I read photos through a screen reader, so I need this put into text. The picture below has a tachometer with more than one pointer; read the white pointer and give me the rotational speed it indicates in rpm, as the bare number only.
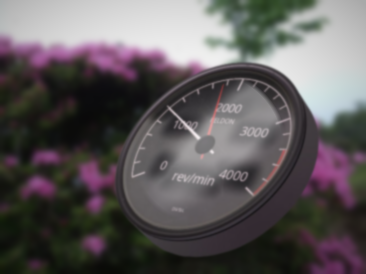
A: 1000
